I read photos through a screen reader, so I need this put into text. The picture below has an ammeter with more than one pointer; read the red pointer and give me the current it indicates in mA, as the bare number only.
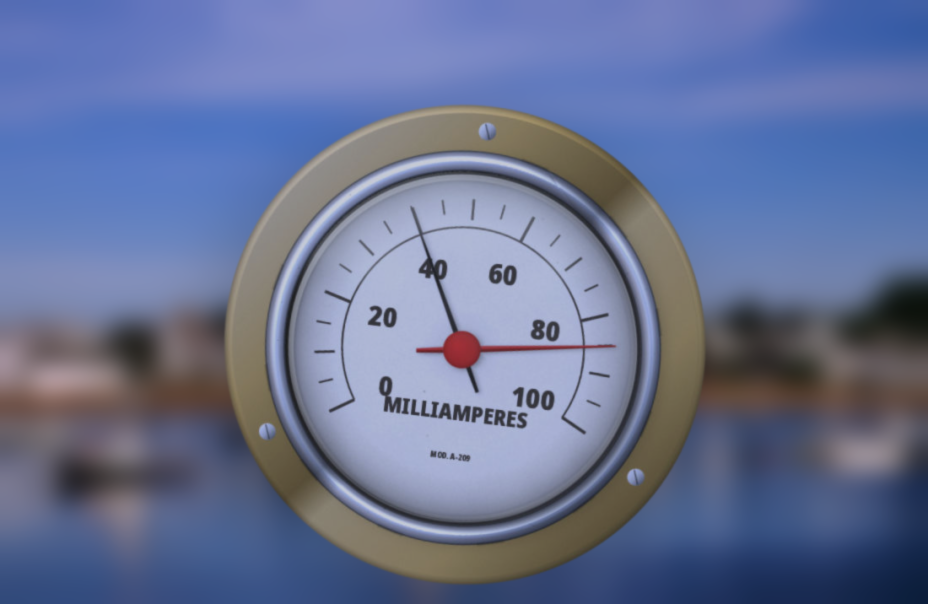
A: 85
